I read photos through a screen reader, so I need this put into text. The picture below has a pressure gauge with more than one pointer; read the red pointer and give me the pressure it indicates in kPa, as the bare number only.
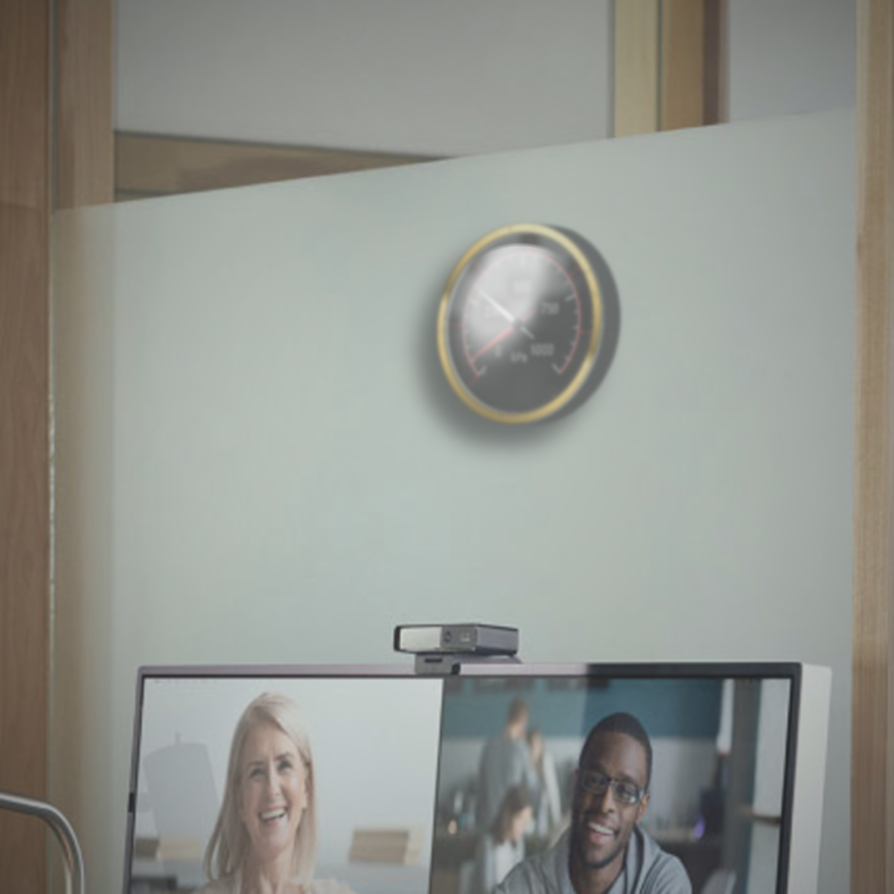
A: 50
